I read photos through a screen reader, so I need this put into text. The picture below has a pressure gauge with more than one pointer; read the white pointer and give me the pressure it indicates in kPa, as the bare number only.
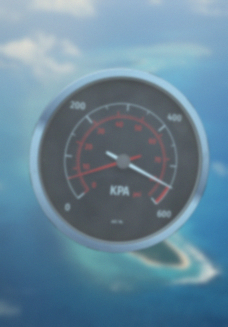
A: 550
